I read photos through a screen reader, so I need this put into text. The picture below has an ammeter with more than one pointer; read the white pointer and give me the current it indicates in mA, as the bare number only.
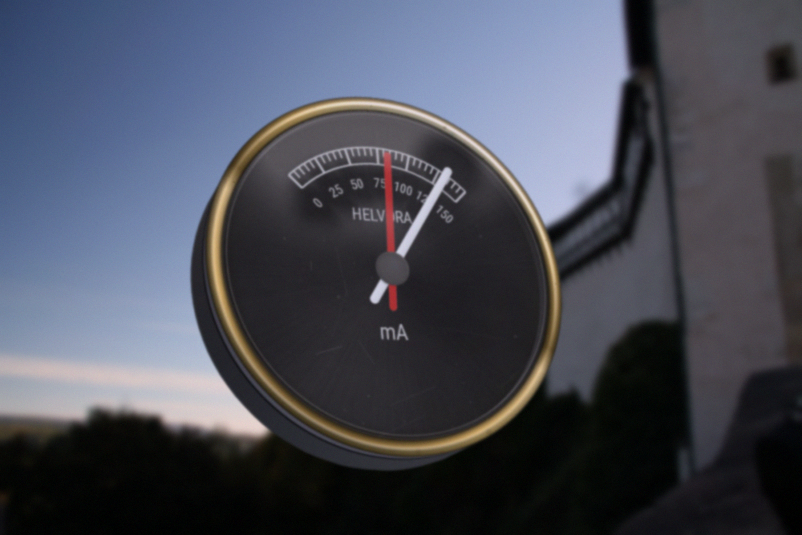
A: 130
